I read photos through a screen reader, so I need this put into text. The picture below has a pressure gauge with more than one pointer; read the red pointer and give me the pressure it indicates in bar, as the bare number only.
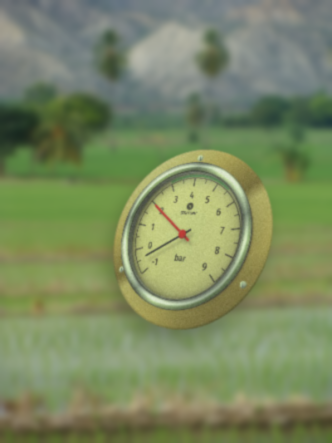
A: 2
